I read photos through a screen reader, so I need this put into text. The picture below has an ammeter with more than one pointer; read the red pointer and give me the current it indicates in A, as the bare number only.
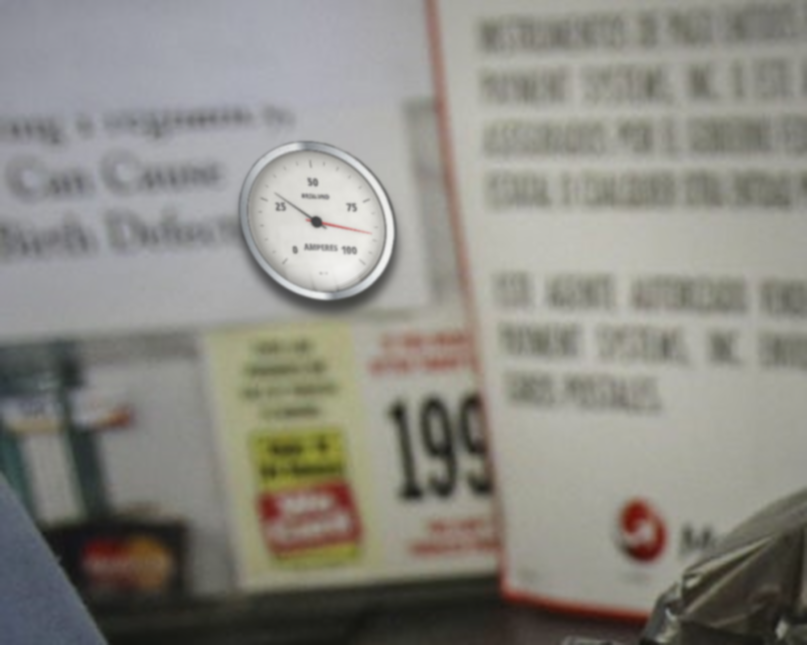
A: 87.5
